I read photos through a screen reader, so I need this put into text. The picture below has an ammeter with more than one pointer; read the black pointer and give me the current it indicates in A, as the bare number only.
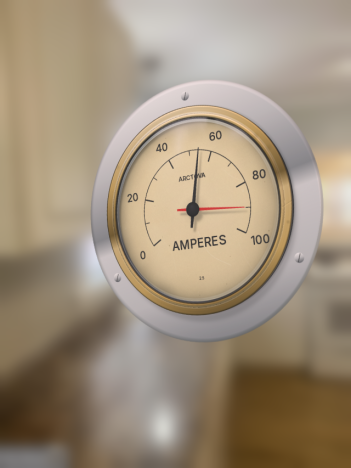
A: 55
